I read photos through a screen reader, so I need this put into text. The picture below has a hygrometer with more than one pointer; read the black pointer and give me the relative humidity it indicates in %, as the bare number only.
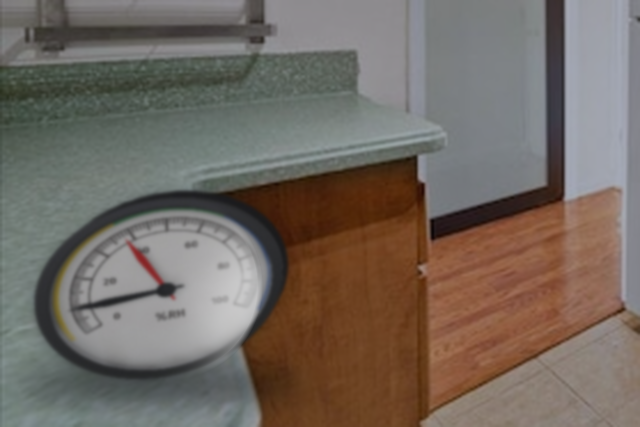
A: 10
